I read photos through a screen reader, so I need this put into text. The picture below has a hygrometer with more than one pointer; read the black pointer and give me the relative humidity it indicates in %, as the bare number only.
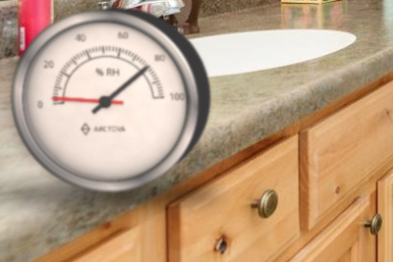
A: 80
